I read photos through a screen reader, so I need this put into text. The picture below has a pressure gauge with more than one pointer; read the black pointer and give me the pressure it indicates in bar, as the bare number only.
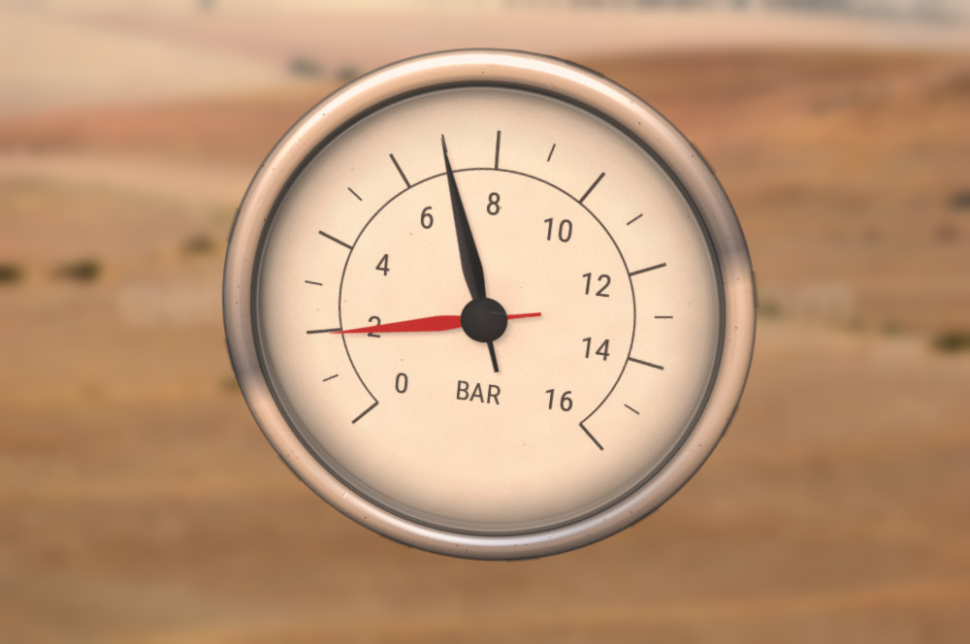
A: 7
